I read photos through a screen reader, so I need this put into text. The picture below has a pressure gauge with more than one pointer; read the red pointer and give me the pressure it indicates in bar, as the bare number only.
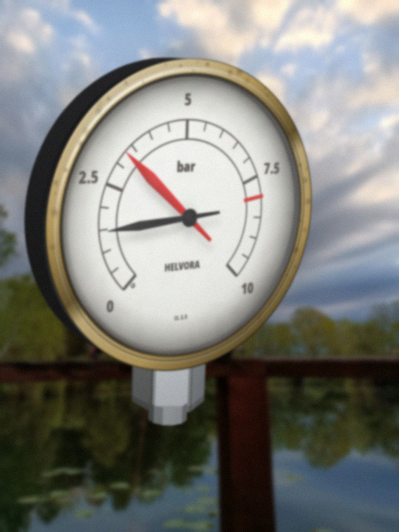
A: 3.25
